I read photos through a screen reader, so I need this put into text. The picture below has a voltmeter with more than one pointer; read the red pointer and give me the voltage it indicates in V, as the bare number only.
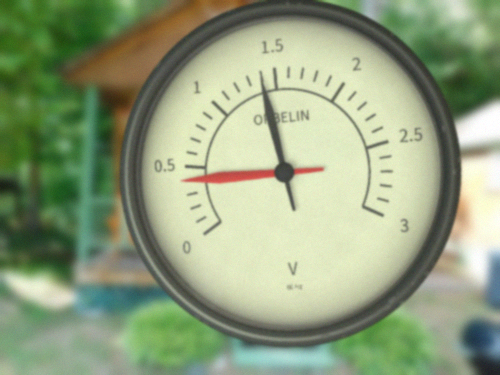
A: 0.4
